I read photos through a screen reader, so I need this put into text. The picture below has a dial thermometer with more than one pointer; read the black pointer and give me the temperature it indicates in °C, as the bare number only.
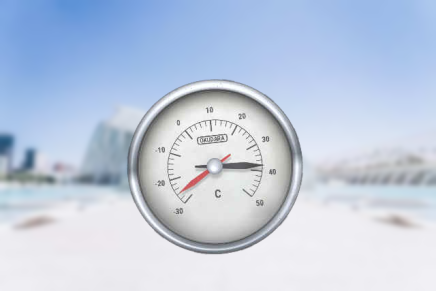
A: 38
